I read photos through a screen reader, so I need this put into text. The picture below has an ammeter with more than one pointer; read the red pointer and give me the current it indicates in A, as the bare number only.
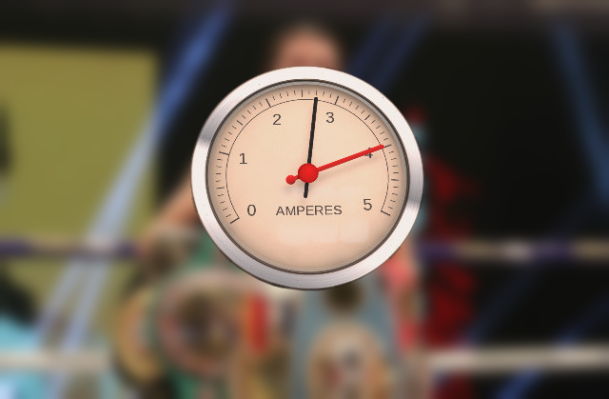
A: 4
